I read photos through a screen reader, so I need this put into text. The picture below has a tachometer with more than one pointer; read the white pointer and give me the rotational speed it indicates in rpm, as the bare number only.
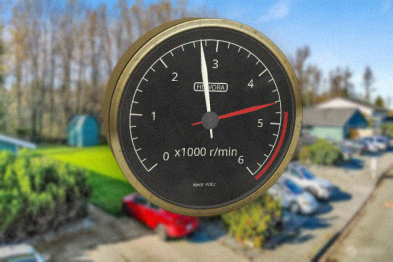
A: 2700
